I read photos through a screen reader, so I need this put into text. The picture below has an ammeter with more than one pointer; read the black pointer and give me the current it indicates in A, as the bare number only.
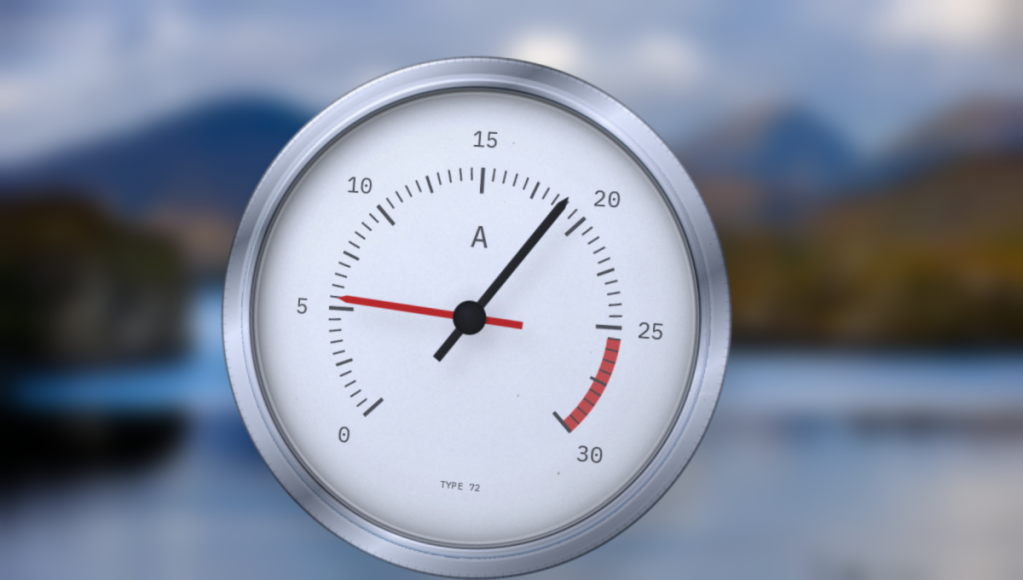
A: 19
